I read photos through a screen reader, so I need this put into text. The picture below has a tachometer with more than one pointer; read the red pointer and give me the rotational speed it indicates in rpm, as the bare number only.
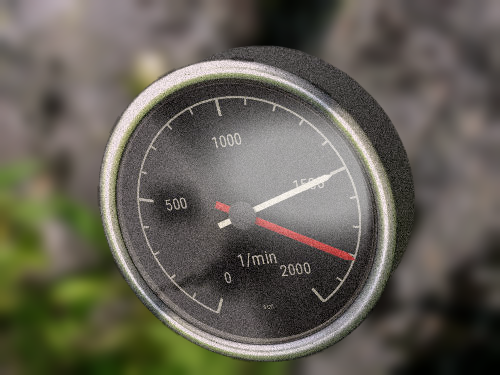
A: 1800
